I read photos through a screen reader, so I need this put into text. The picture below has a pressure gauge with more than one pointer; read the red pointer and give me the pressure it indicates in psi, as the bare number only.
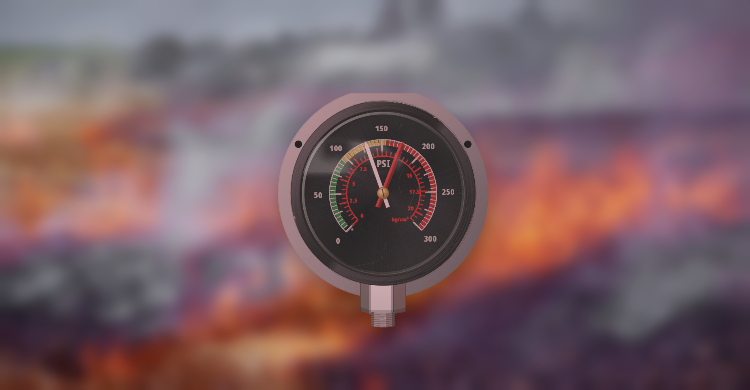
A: 175
